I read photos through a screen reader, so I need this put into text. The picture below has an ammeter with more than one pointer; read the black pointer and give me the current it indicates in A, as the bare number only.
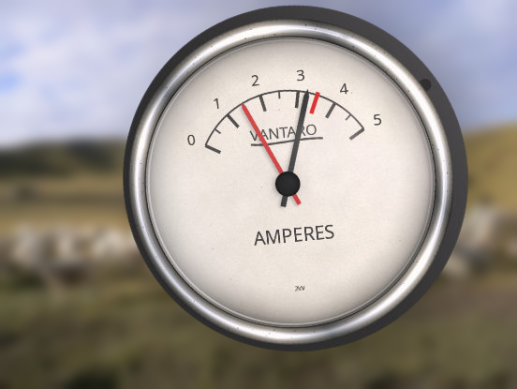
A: 3.25
